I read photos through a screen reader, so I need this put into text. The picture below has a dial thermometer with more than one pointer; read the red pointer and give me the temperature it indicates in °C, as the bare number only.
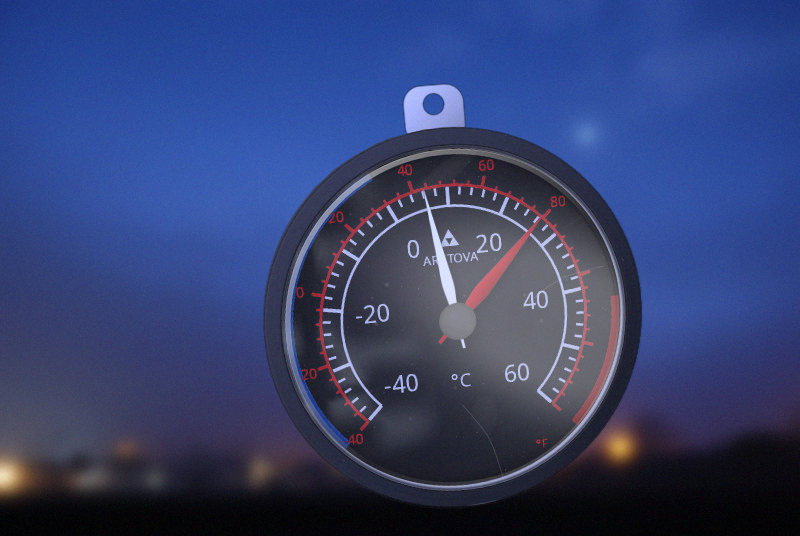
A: 26
